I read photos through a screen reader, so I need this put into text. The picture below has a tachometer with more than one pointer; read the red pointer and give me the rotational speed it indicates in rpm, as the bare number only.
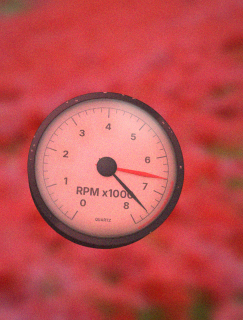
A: 6600
